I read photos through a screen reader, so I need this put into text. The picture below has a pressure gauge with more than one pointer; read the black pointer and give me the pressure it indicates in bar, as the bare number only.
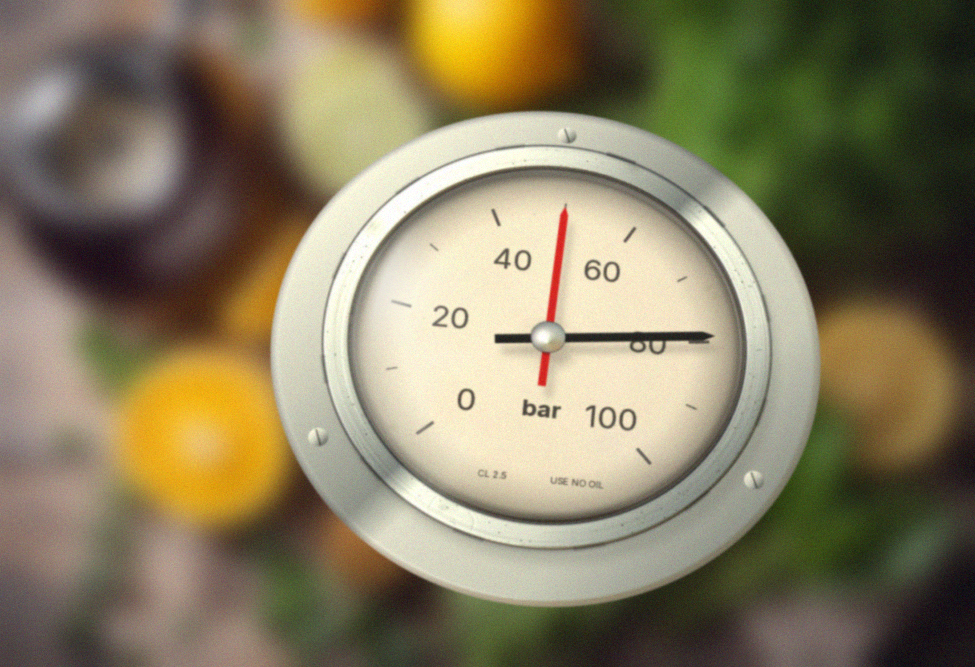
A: 80
